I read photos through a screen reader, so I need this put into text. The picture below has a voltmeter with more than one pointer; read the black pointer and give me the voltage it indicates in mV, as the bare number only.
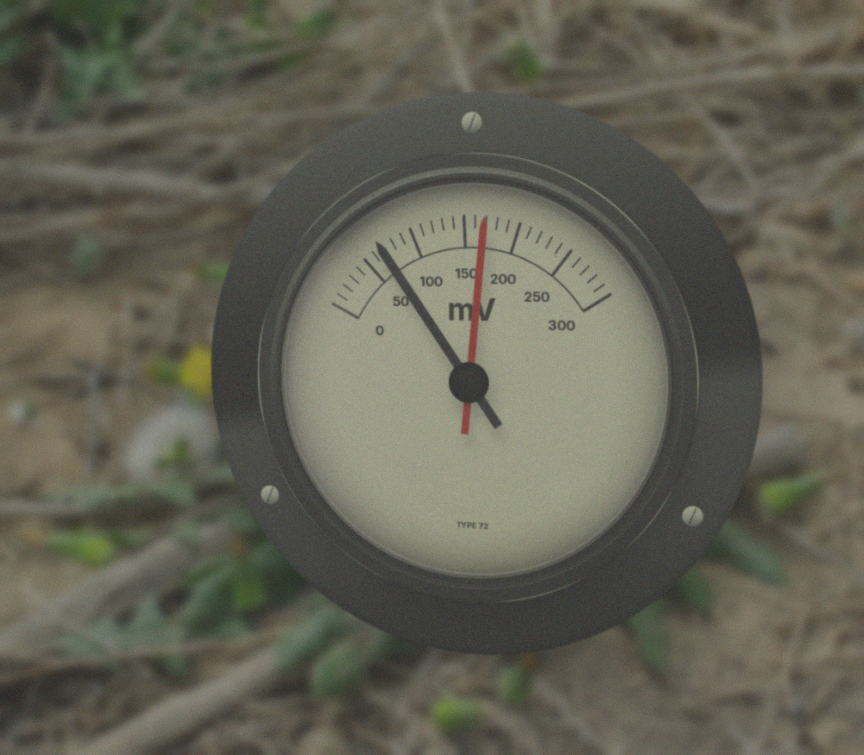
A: 70
